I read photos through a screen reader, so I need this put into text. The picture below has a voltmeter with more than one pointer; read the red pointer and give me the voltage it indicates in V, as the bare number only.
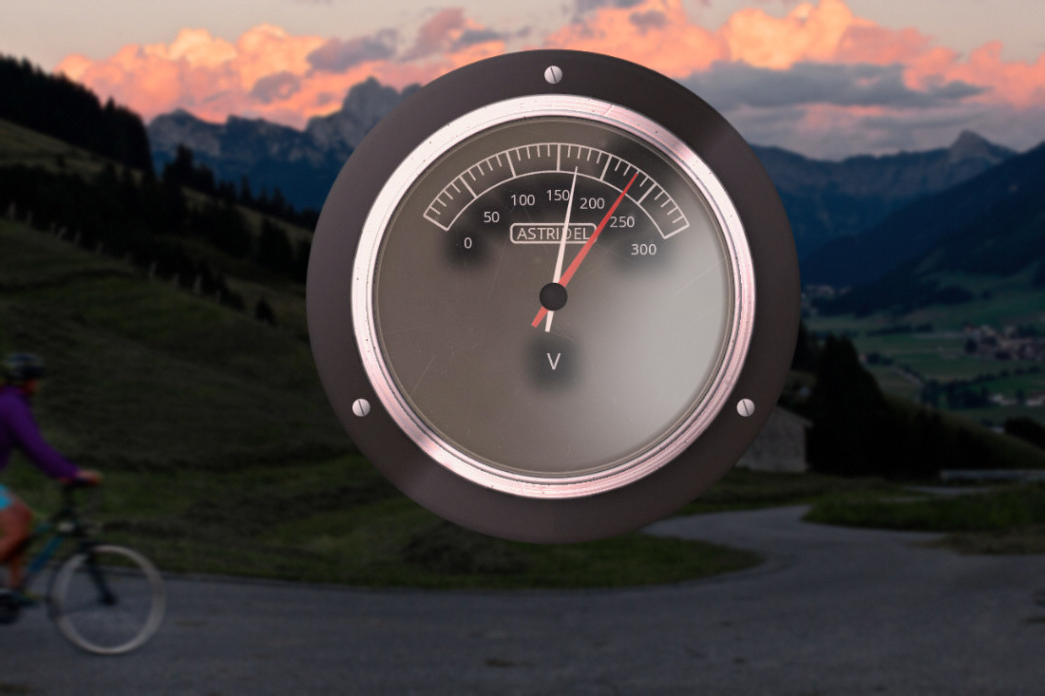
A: 230
